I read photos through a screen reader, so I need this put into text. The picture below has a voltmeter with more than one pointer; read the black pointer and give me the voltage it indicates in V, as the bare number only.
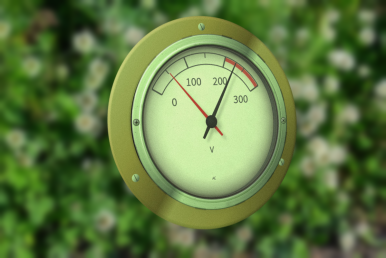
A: 225
